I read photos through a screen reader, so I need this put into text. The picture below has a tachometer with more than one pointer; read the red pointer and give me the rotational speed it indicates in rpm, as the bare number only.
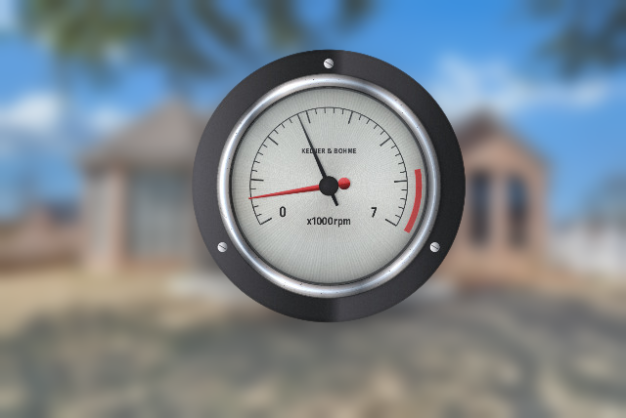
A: 600
